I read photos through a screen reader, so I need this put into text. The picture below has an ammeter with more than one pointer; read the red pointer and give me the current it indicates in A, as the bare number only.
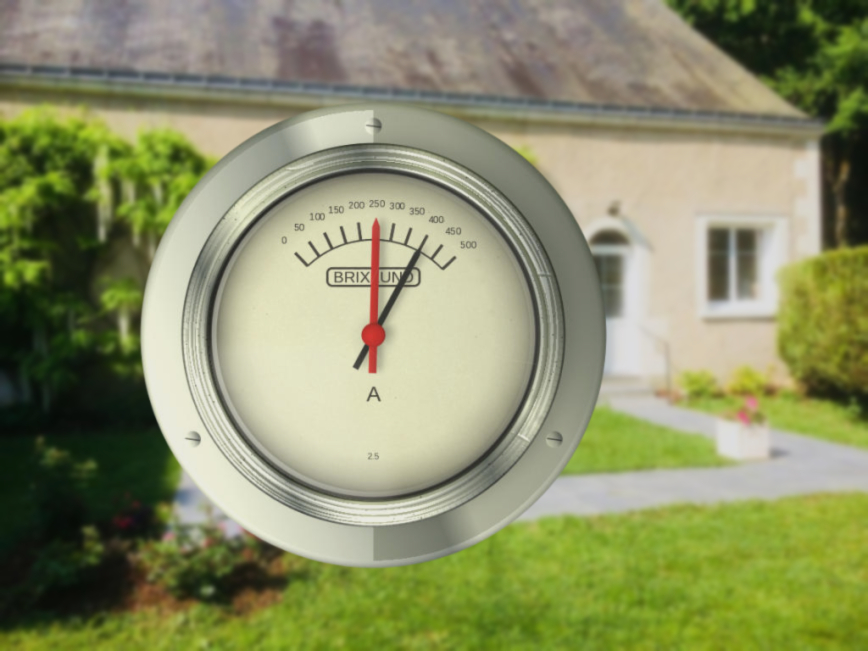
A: 250
